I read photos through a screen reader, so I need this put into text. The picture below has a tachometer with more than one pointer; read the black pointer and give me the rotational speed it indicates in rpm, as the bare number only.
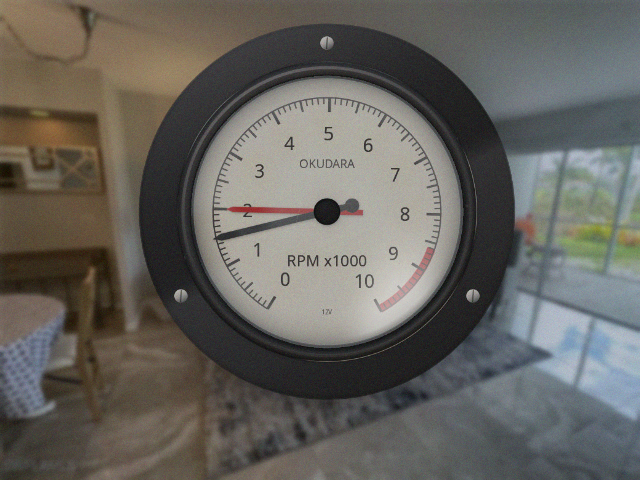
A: 1500
